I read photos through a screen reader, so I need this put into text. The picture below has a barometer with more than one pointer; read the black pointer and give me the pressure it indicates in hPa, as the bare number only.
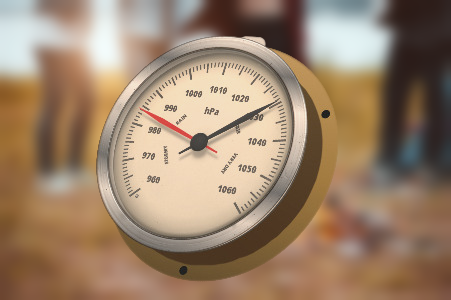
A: 1030
